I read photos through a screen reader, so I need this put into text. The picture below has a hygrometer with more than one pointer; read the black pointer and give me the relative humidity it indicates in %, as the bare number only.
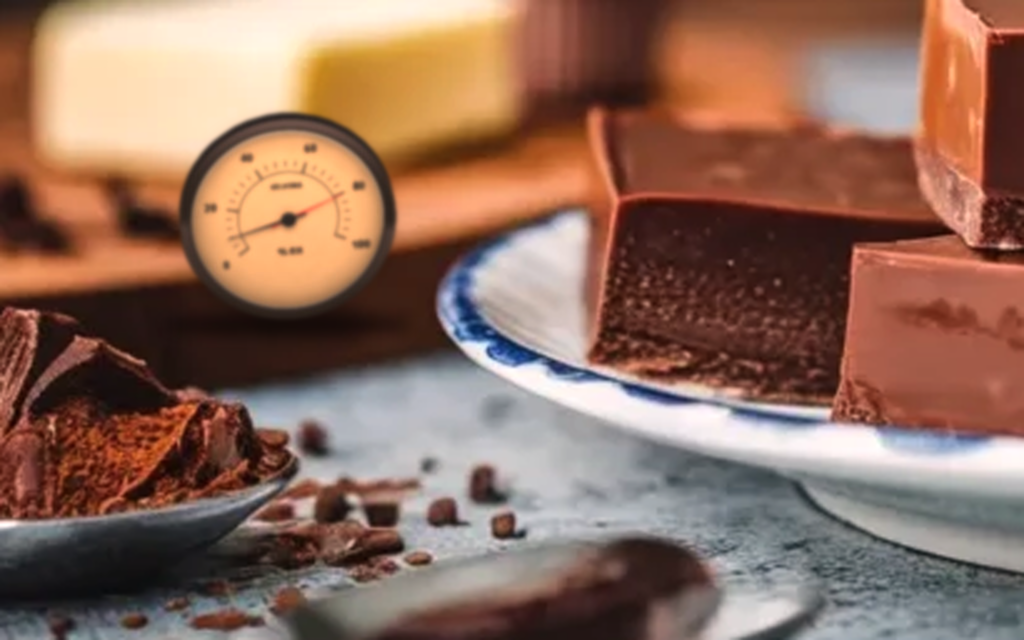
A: 8
